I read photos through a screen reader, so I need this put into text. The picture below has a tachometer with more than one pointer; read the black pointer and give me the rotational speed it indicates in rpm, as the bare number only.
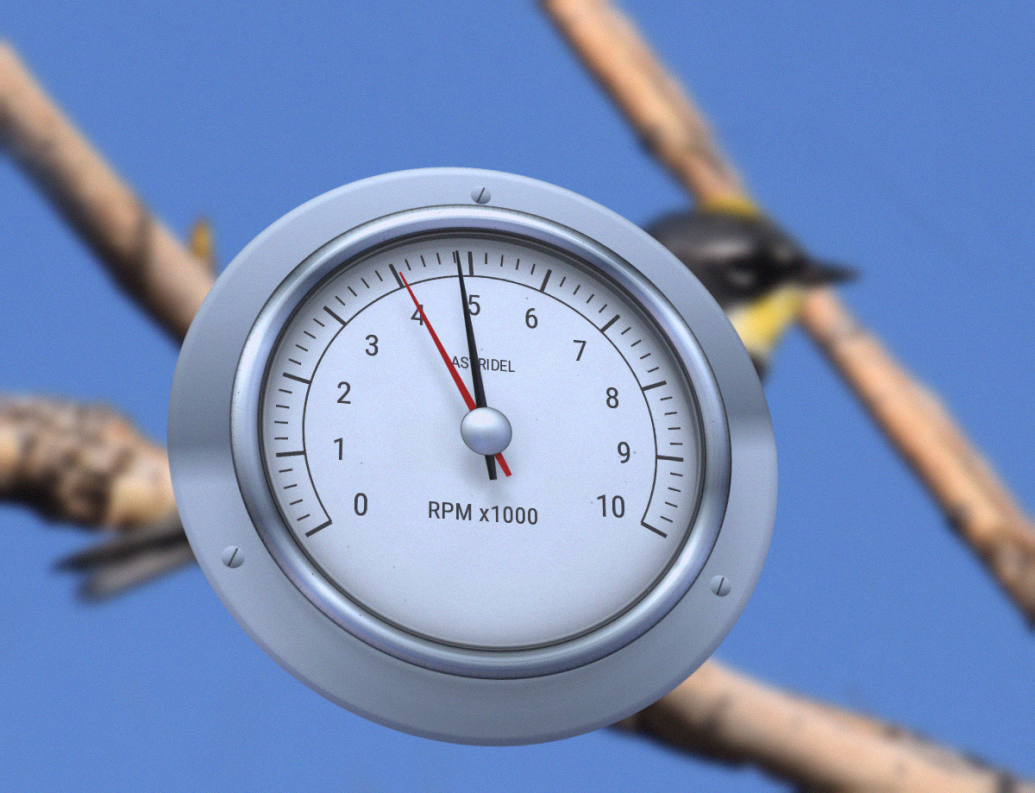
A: 4800
